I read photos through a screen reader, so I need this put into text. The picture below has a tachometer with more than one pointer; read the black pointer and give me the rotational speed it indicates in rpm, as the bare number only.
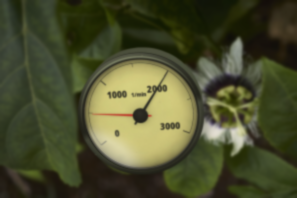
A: 2000
